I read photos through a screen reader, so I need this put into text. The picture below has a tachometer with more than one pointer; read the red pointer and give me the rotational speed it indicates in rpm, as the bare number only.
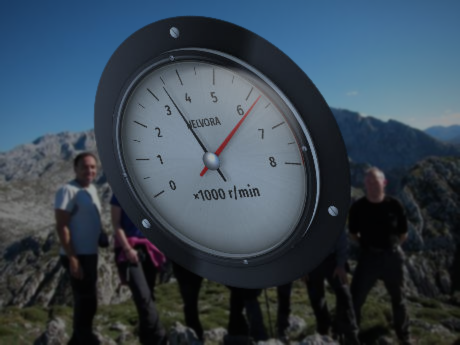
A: 6250
